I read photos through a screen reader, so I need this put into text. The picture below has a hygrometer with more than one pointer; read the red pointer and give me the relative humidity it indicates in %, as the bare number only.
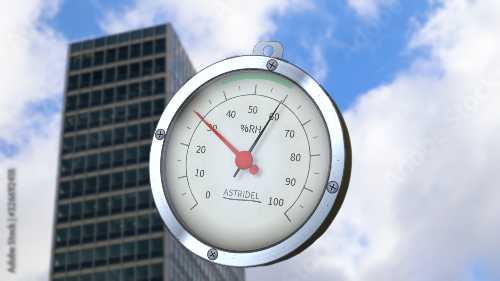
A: 30
